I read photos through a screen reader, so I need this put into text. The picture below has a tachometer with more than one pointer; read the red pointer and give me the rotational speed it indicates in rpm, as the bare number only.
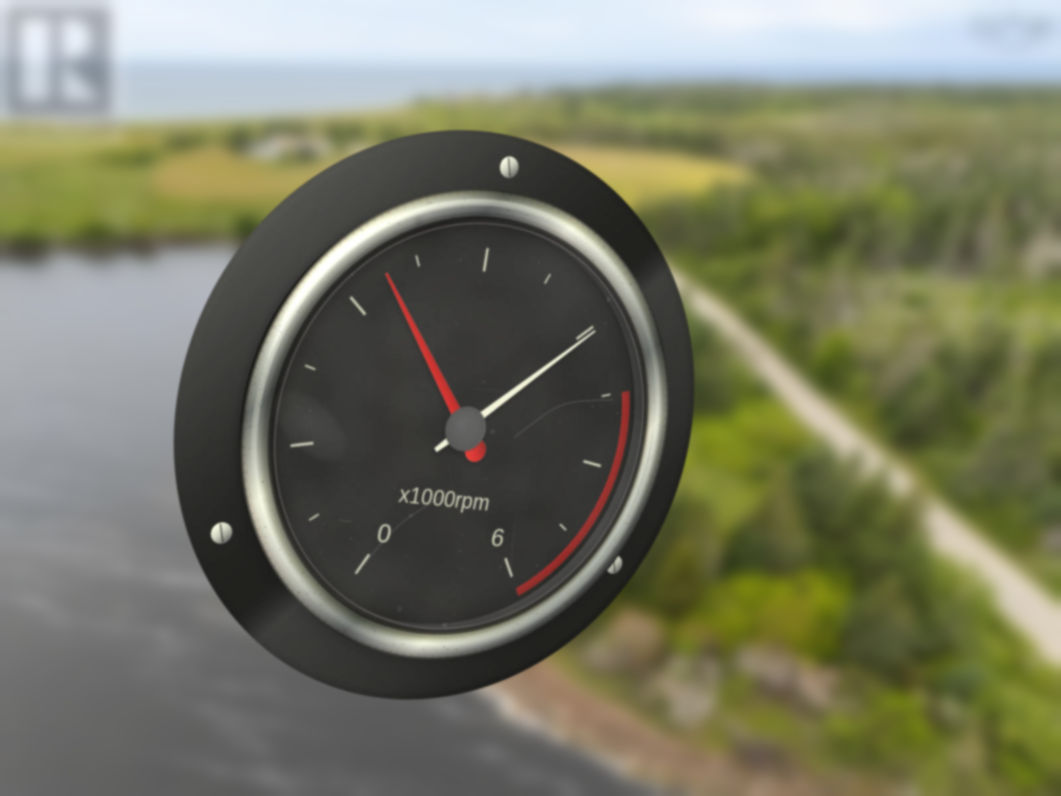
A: 2250
